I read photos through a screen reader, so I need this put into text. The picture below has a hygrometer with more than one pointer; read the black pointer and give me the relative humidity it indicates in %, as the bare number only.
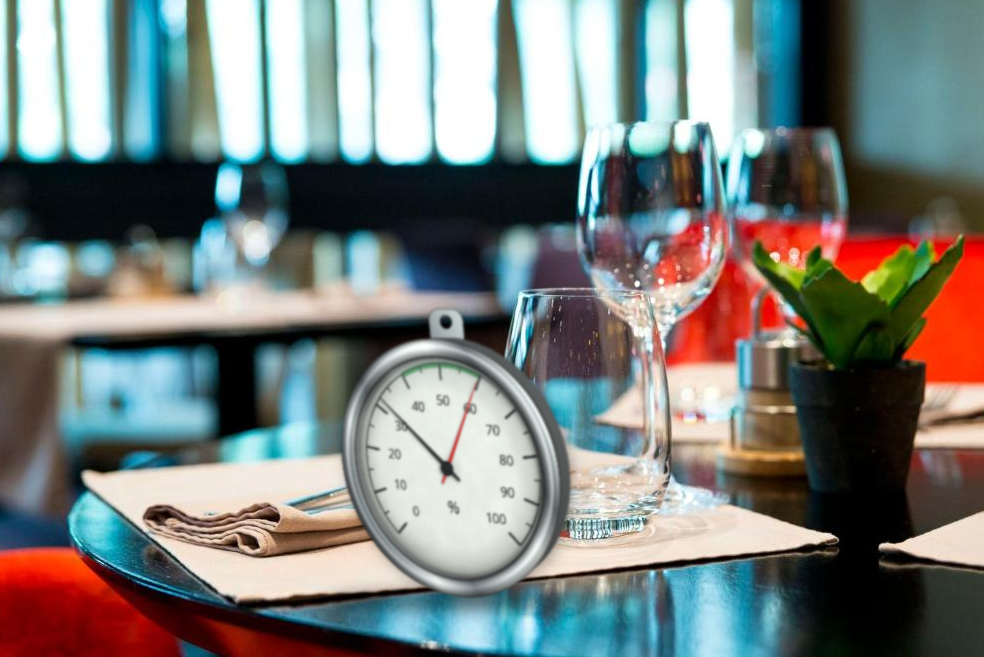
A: 32.5
